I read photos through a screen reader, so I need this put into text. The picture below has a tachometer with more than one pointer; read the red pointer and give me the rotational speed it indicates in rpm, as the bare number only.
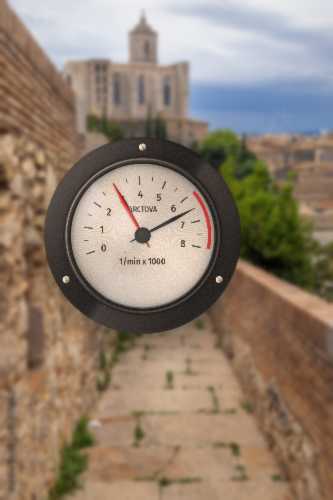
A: 3000
